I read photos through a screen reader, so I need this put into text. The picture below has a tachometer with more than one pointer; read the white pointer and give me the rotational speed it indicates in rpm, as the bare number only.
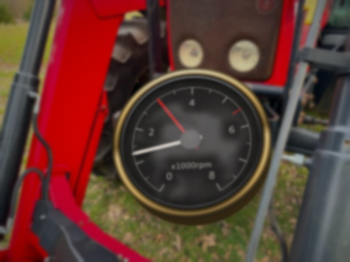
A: 1250
